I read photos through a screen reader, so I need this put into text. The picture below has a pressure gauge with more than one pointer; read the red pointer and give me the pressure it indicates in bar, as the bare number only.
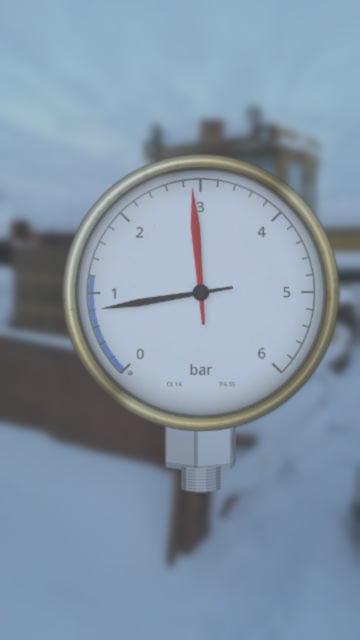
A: 2.9
